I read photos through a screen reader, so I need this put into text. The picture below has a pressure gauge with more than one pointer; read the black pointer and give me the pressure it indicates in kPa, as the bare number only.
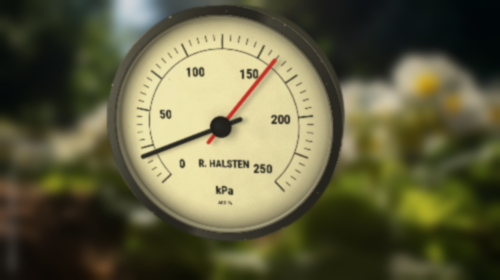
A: 20
